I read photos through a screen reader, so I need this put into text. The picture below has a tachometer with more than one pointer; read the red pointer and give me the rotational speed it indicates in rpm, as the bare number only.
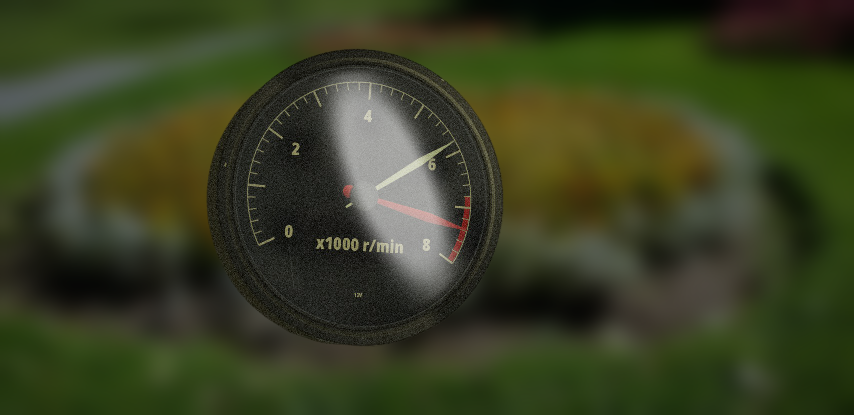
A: 7400
